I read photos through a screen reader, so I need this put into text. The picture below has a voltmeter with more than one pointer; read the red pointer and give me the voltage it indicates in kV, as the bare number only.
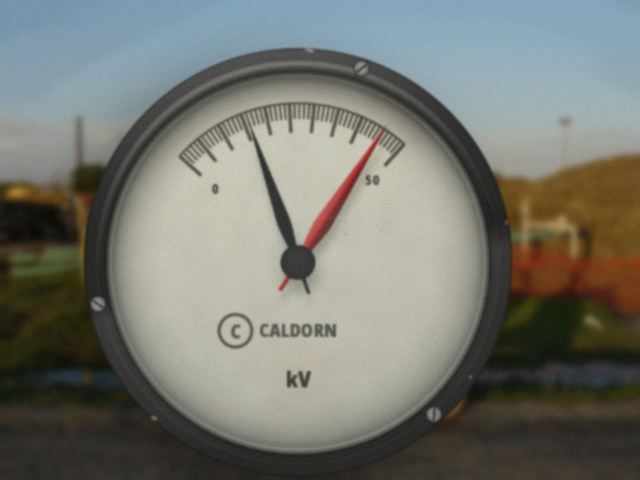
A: 45
